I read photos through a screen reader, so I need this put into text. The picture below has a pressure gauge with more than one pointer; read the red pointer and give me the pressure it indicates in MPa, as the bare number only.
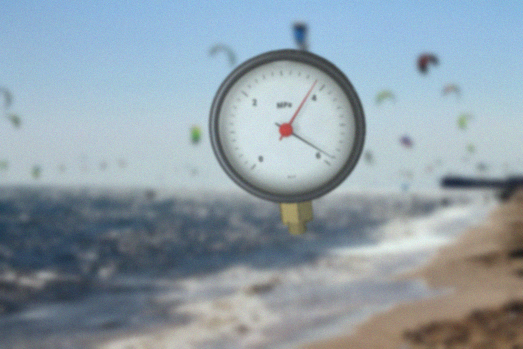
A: 3.8
